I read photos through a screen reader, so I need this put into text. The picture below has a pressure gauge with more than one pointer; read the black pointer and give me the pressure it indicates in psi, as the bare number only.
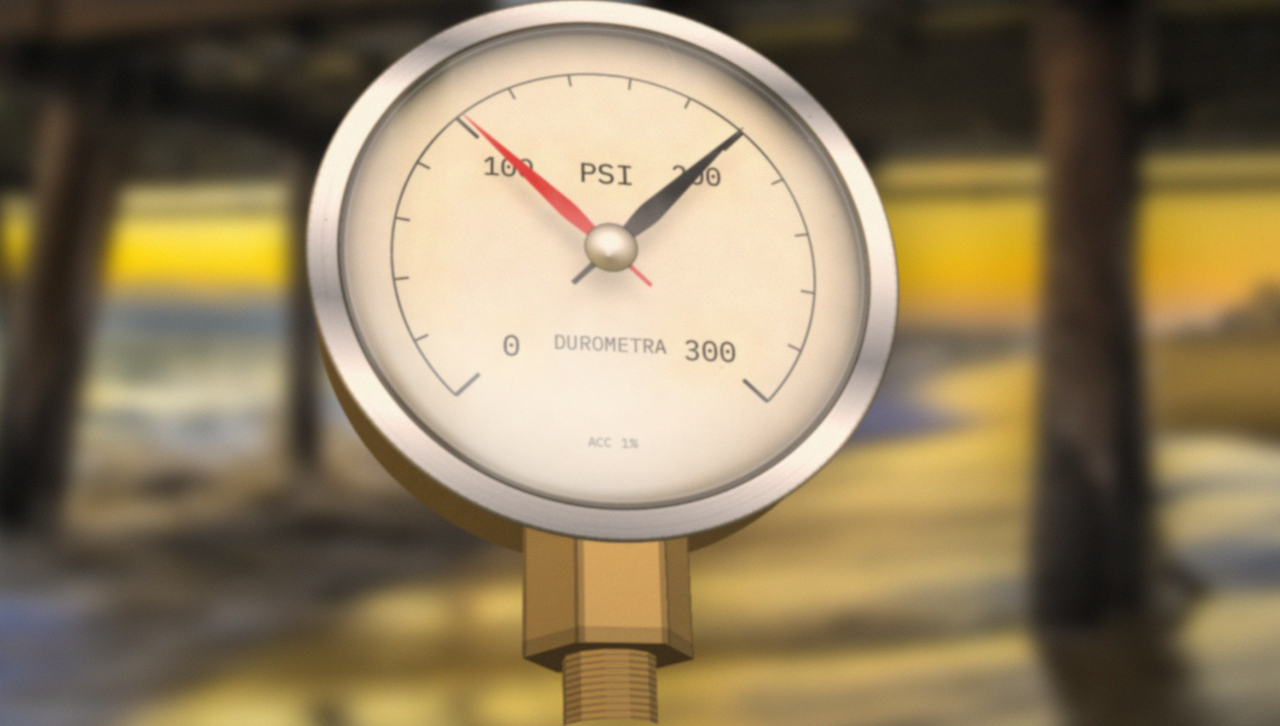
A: 200
